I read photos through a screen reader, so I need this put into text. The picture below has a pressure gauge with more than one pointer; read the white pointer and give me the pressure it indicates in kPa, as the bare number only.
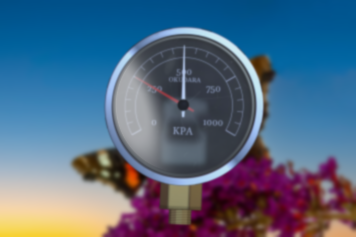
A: 500
